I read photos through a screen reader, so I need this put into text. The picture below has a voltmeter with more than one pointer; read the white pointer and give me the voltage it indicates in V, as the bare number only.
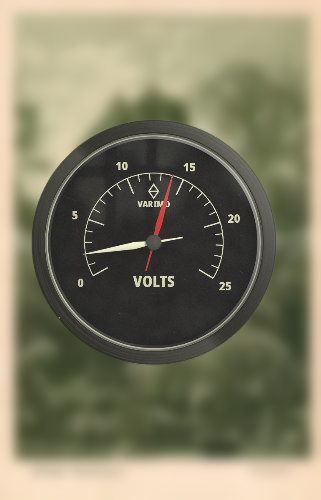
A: 2
